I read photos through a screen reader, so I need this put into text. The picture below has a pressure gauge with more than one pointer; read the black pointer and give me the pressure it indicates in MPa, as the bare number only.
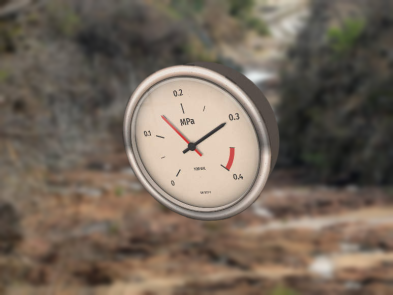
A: 0.3
